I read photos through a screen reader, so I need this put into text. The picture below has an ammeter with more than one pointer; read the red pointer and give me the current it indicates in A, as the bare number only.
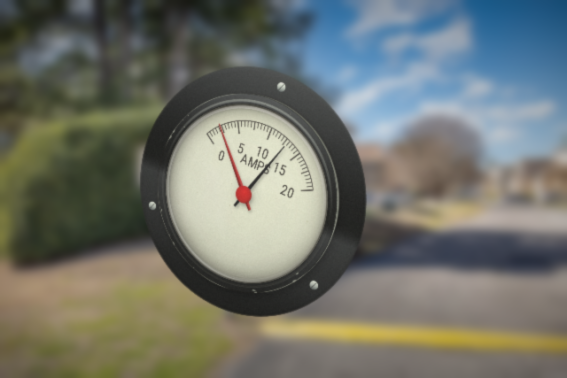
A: 2.5
